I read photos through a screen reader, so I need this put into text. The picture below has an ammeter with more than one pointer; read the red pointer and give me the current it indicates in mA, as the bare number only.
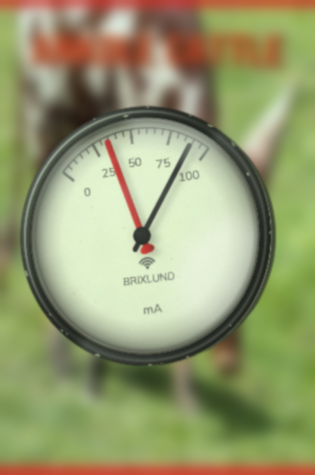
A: 35
